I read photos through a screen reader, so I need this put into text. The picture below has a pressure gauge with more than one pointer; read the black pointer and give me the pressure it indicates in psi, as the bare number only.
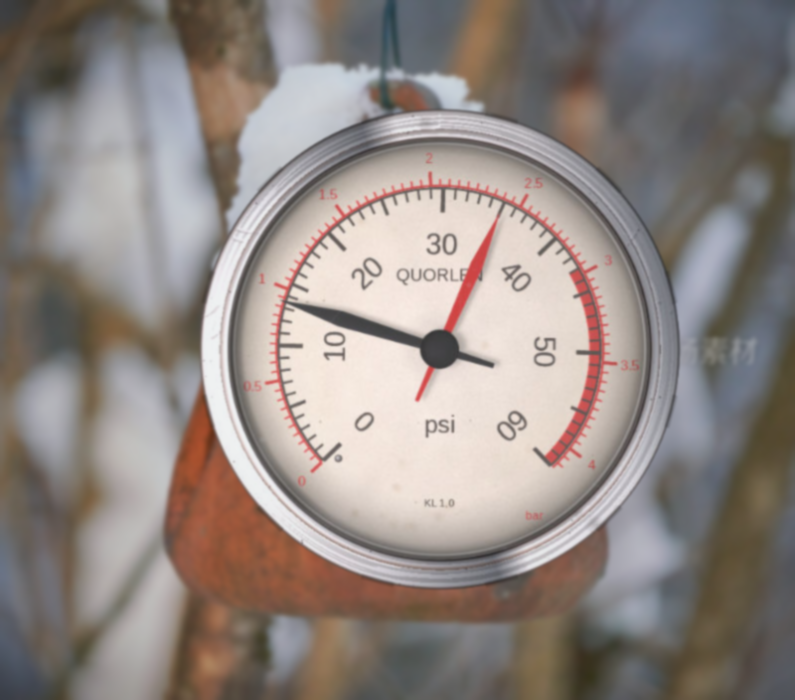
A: 13.5
